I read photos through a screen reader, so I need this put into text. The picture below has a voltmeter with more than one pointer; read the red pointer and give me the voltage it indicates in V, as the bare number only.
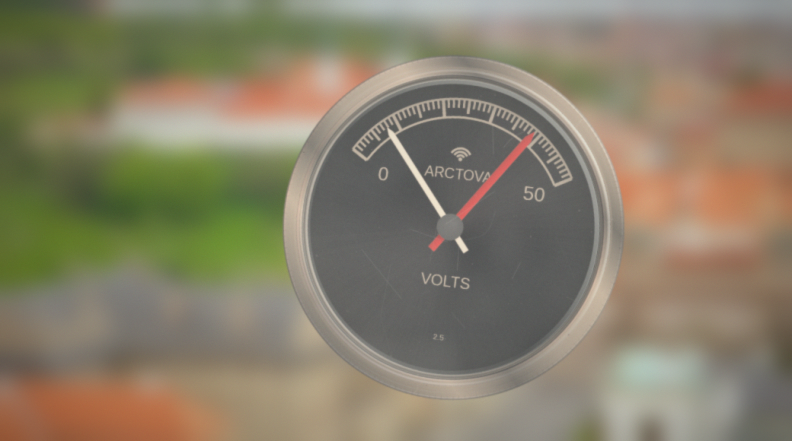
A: 39
